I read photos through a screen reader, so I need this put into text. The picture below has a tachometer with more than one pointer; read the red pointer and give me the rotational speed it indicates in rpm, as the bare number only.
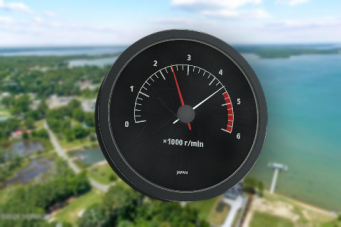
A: 2400
